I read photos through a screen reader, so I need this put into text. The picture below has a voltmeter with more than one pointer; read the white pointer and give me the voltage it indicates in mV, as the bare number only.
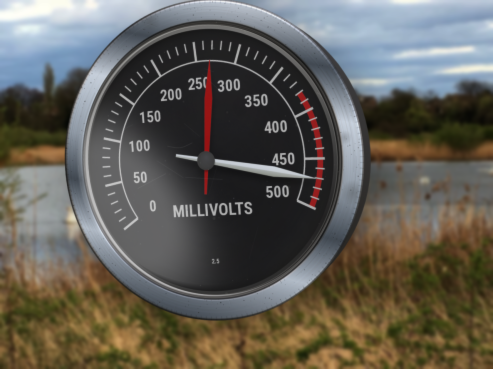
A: 470
